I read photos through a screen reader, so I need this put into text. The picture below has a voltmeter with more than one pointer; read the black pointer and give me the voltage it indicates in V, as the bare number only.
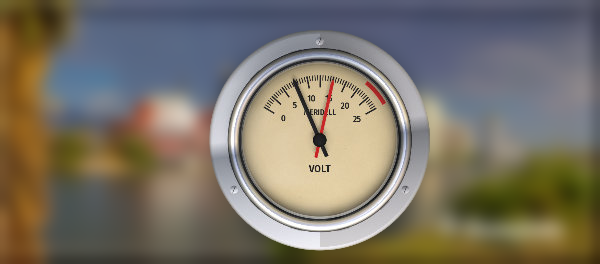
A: 7.5
